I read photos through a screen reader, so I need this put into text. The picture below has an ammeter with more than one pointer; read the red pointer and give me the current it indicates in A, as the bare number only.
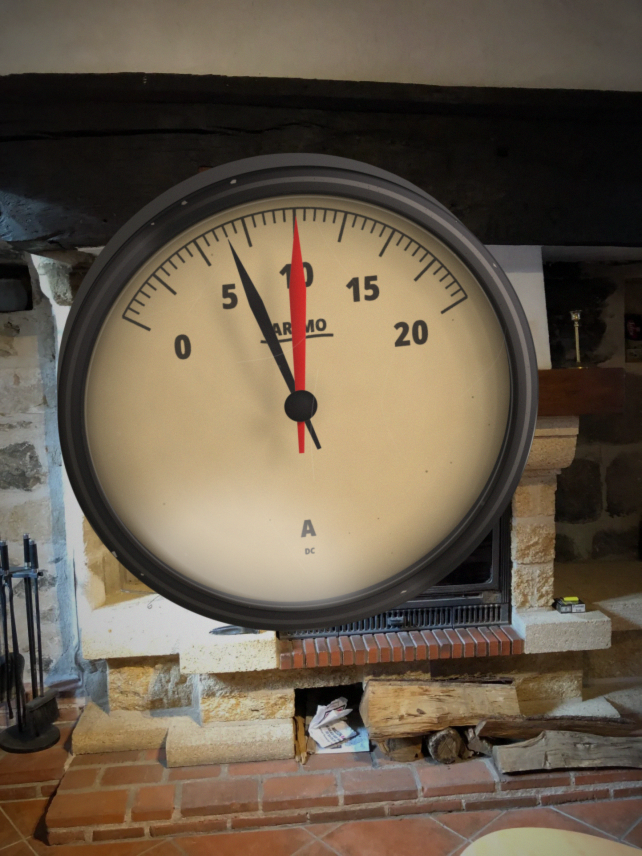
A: 10
